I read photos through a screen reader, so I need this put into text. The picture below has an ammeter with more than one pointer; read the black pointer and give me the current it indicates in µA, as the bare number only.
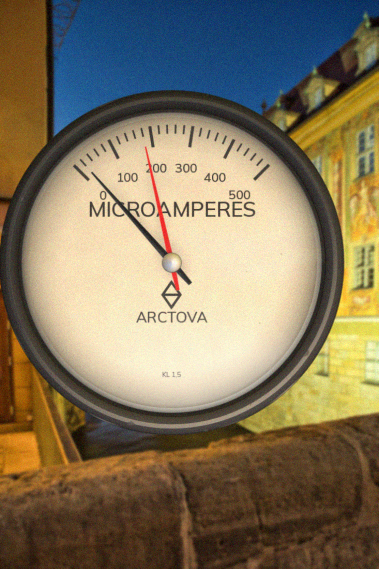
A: 20
